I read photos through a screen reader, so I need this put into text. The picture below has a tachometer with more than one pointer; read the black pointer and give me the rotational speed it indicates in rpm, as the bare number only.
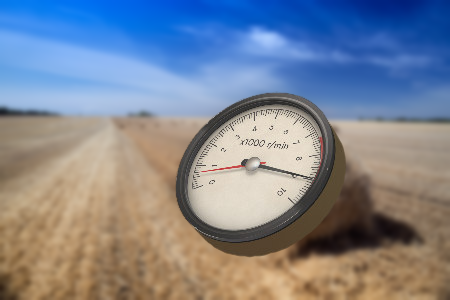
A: 9000
